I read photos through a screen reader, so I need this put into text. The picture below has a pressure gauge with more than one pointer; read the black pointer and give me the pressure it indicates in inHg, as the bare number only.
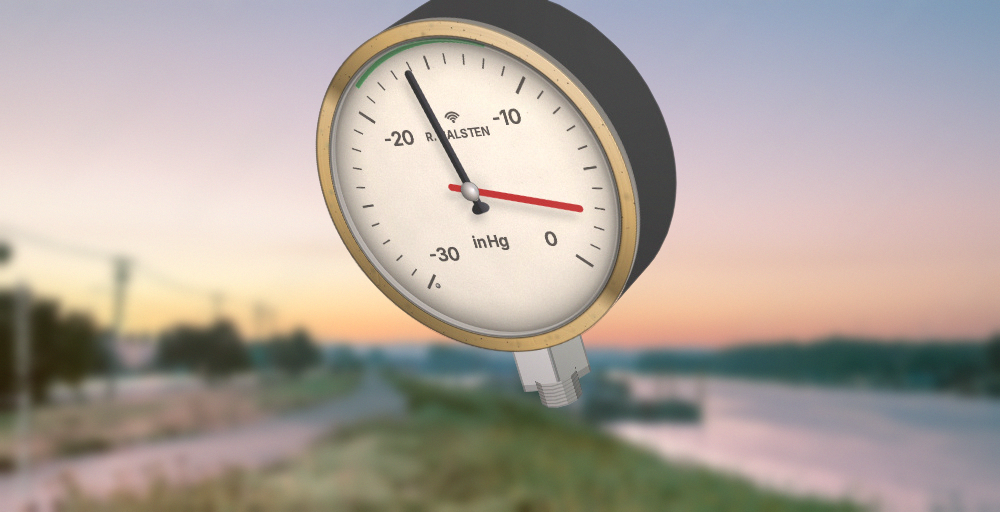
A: -16
